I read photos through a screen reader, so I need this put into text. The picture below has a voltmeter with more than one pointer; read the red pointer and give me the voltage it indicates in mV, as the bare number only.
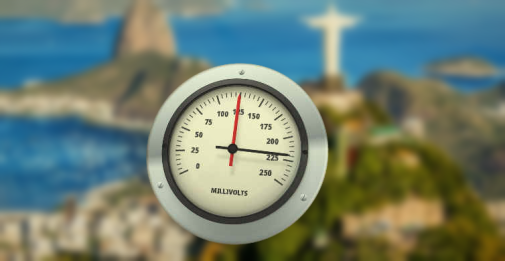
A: 125
